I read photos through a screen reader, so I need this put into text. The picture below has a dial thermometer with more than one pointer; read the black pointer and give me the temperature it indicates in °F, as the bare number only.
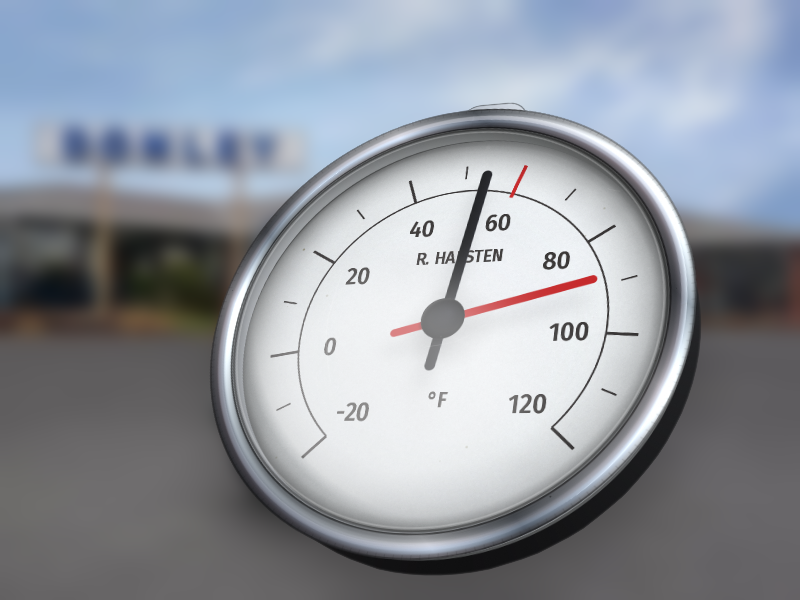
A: 55
